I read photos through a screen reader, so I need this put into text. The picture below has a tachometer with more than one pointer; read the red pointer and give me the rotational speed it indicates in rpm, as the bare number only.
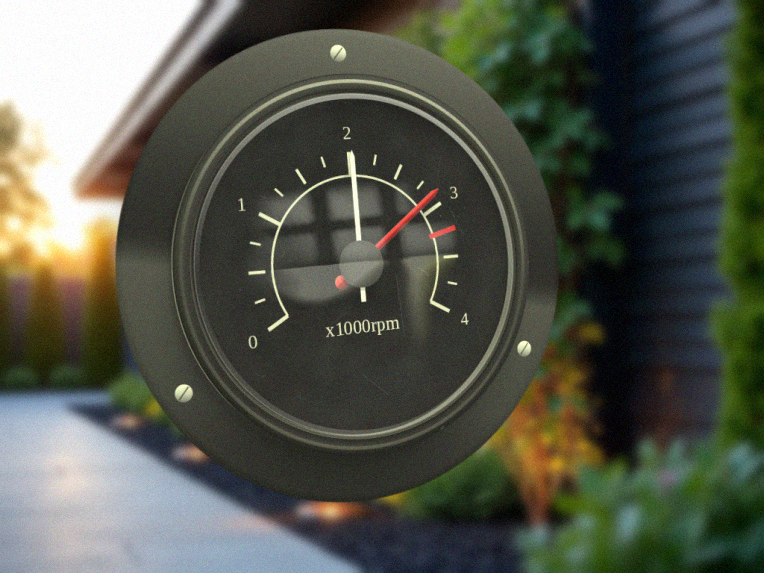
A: 2875
